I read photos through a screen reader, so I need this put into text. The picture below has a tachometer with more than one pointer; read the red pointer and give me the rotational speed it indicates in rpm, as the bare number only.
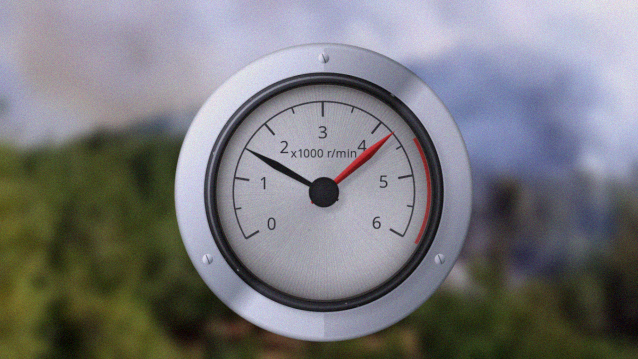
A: 4250
